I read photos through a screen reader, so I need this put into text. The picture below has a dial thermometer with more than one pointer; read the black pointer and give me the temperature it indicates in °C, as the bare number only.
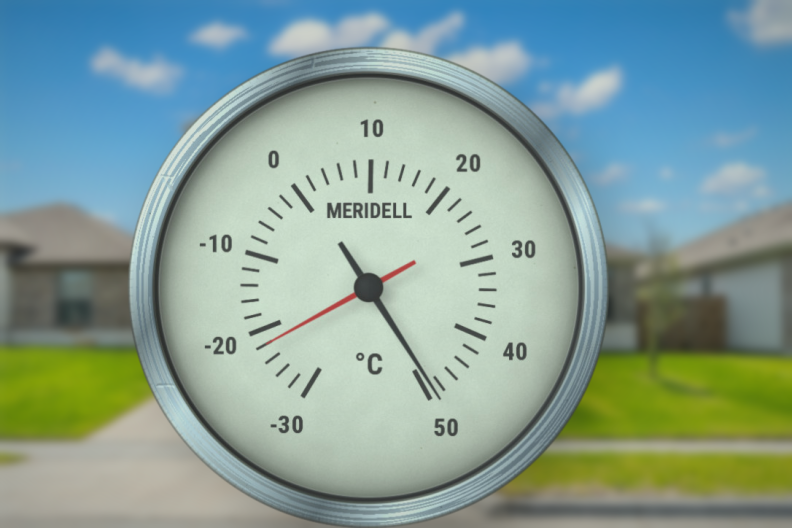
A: 49
